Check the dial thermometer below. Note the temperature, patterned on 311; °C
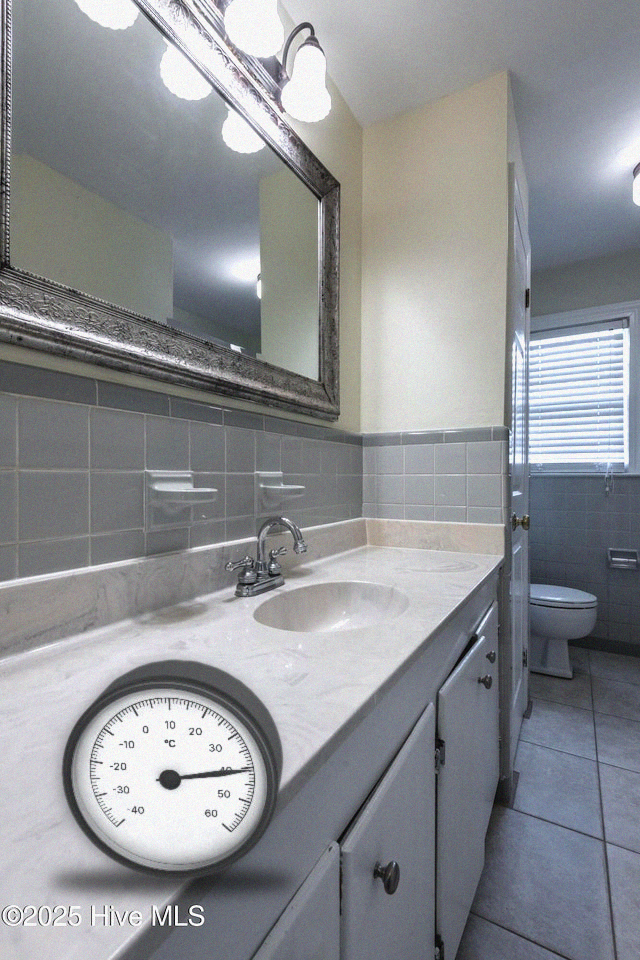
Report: 40; °C
